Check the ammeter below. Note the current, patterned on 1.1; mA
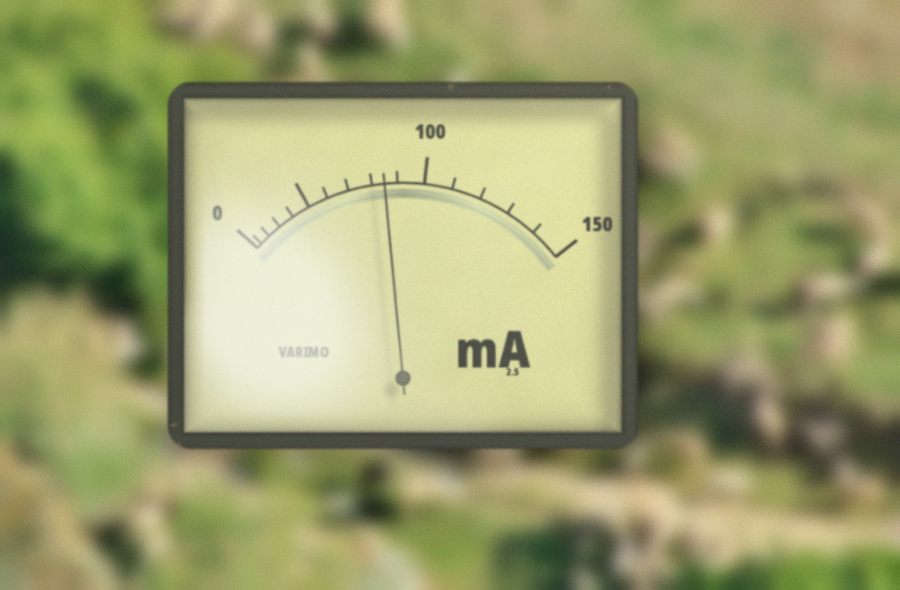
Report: 85; mA
